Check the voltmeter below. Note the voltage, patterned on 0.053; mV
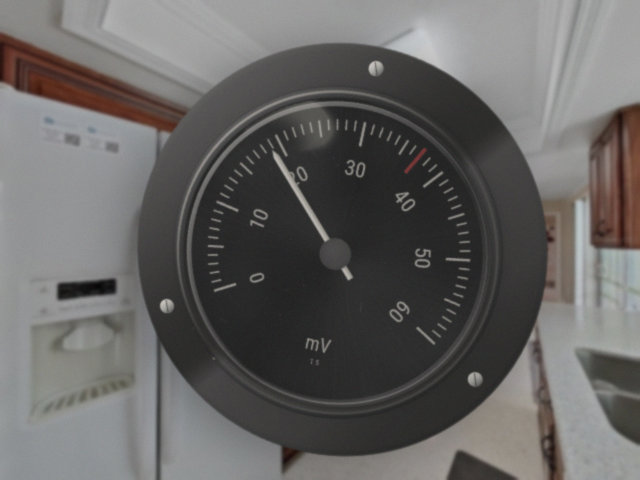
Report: 19; mV
